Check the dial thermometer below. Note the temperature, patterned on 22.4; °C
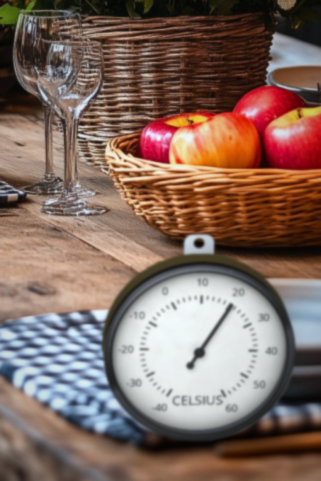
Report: 20; °C
